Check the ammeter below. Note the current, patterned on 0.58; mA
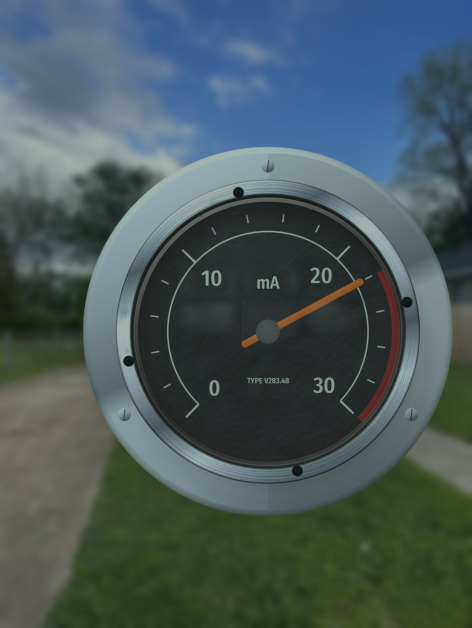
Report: 22; mA
